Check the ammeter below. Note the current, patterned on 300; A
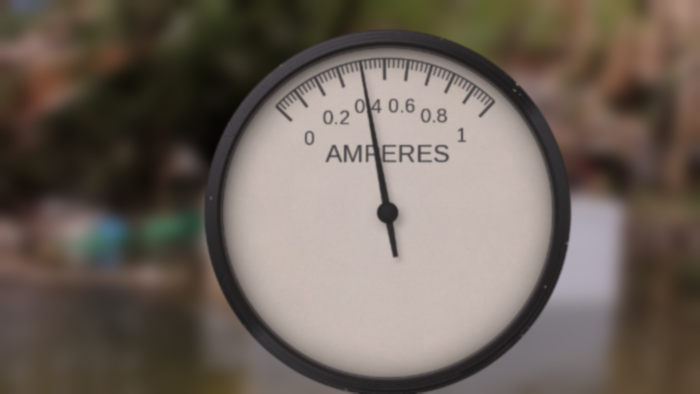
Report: 0.4; A
